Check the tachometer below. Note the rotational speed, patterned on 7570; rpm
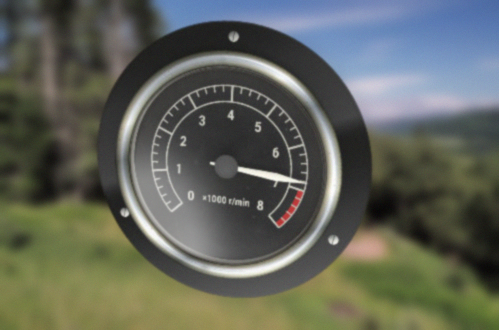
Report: 6800; rpm
